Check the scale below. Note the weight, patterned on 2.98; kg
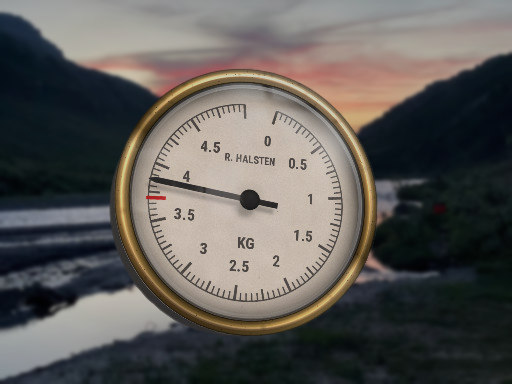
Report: 3.85; kg
